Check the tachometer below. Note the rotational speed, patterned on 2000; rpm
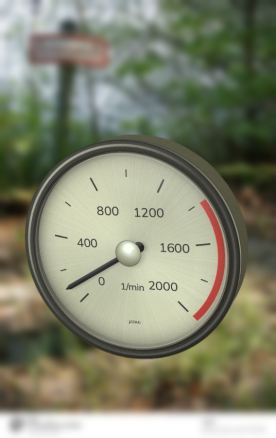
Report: 100; rpm
